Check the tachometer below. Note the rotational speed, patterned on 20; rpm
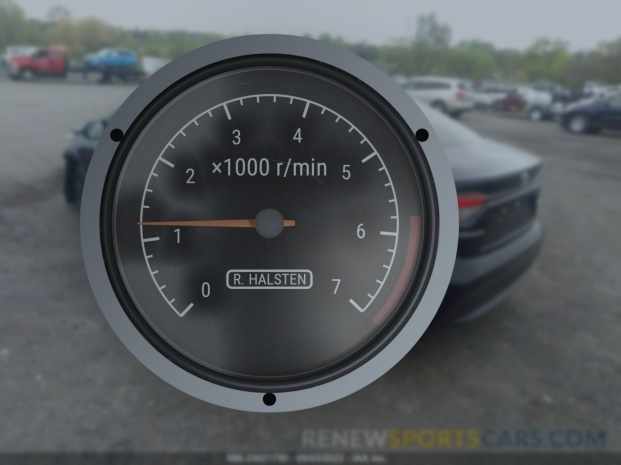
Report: 1200; rpm
